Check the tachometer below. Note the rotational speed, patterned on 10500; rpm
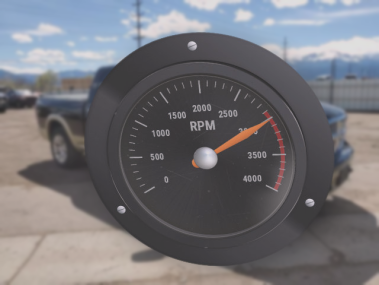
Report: 3000; rpm
